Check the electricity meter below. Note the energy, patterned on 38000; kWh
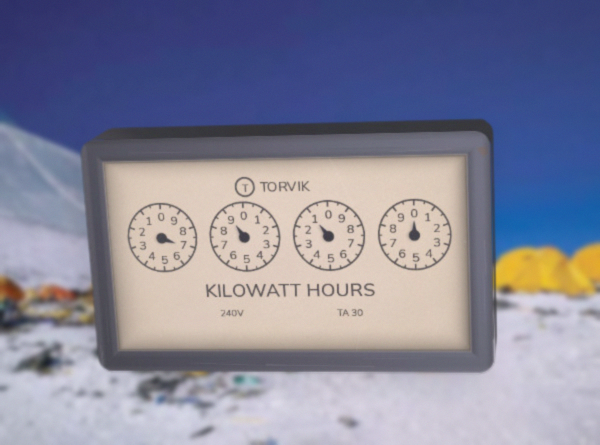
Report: 6910; kWh
